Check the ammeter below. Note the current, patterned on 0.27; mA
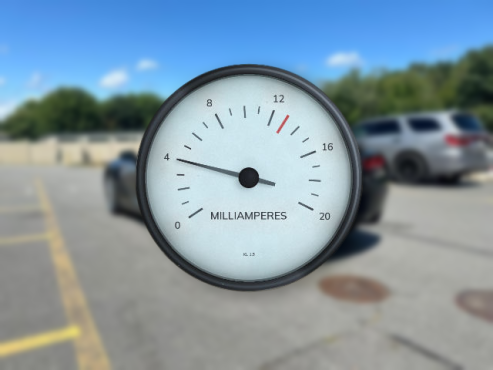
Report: 4; mA
